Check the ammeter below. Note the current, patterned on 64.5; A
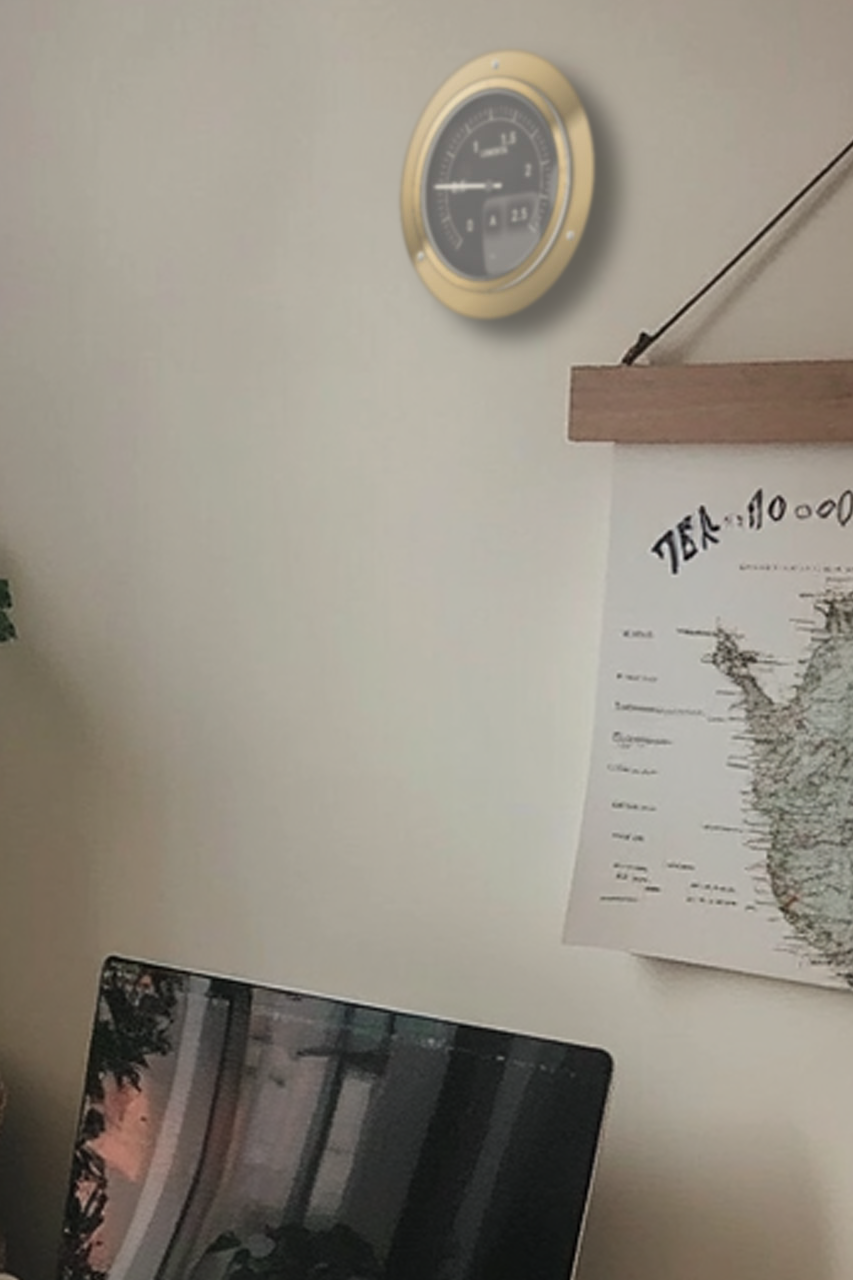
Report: 0.5; A
